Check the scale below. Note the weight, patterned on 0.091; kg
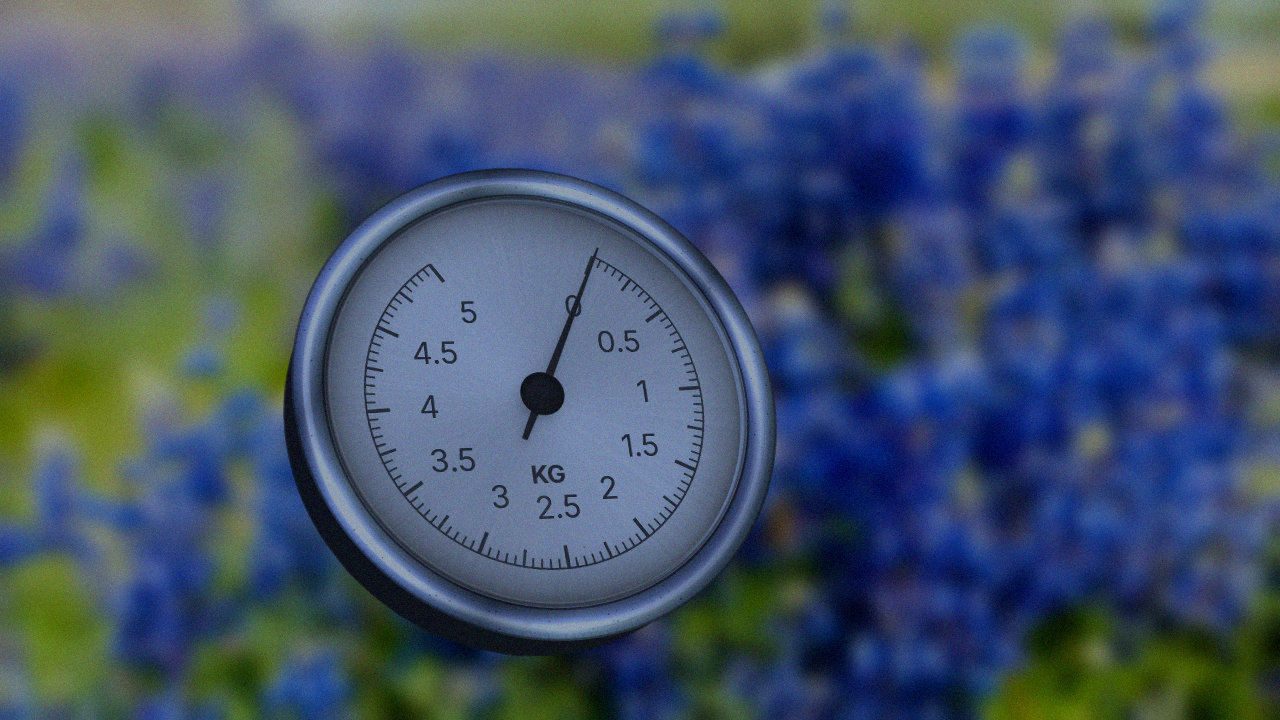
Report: 0; kg
